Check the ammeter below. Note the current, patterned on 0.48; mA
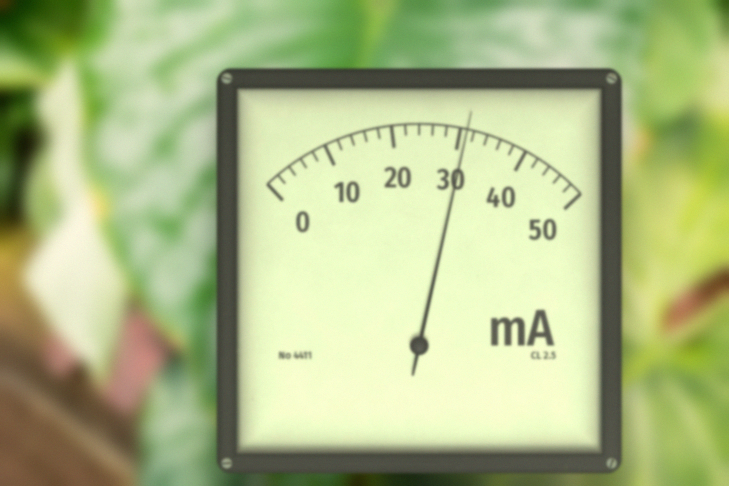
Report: 31; mA
